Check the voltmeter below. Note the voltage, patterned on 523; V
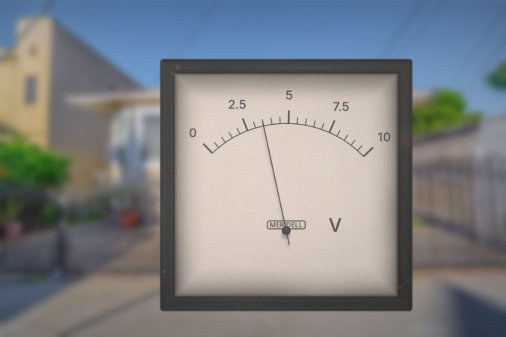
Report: 3.5; V
